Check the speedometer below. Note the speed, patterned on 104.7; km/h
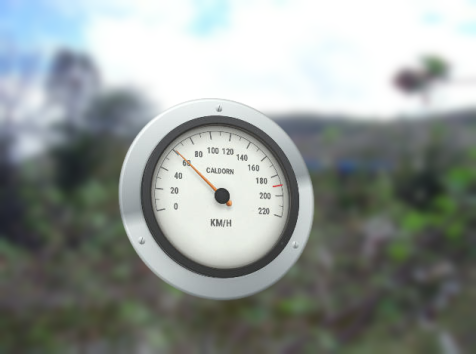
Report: 60; km/h
